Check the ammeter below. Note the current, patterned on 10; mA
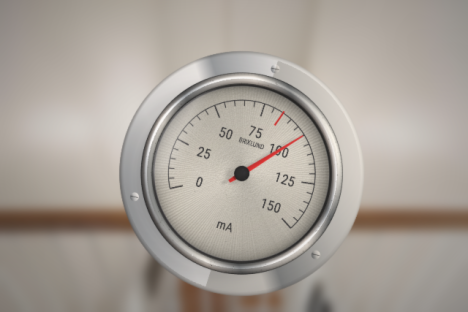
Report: 100; mA
